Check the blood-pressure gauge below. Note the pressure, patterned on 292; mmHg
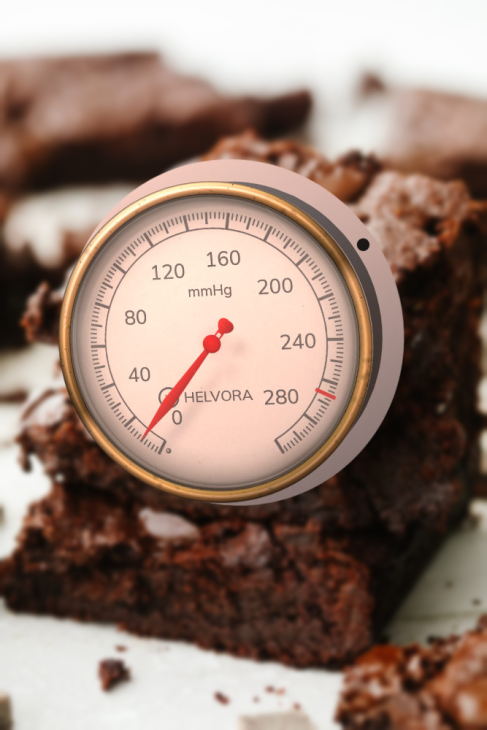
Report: 10; mmHg
